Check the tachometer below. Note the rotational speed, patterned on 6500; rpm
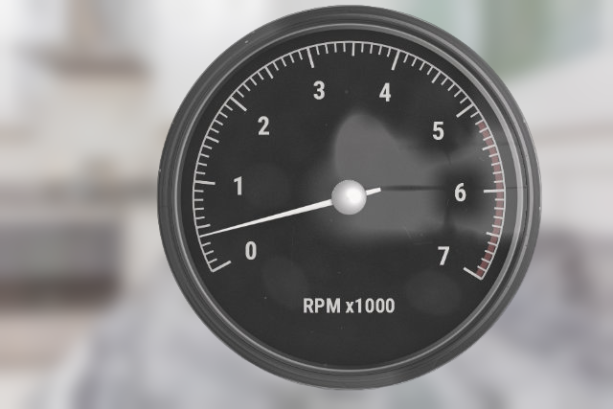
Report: 400; rpm
